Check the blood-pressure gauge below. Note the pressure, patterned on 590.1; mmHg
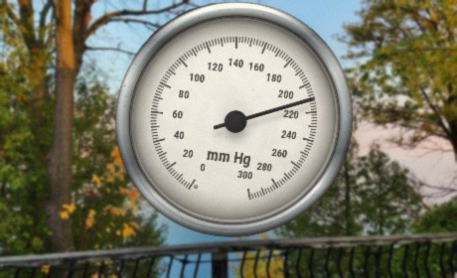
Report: 210; mmHg
